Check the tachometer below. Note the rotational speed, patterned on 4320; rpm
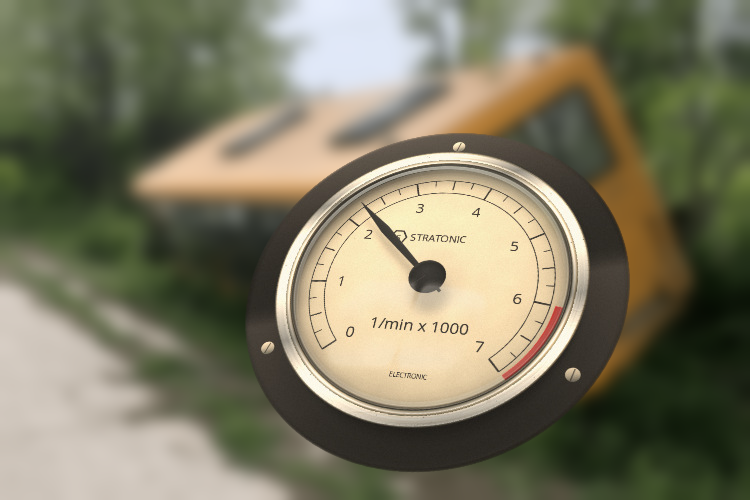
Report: 2250; rpm
